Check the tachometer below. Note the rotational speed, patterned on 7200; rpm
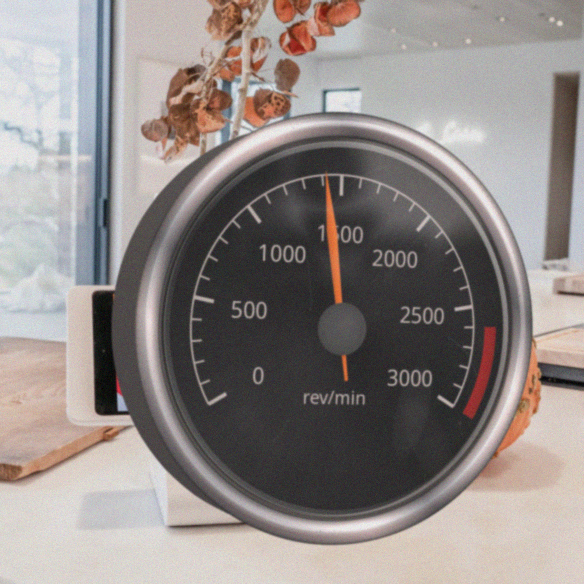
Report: 1400; rpm
